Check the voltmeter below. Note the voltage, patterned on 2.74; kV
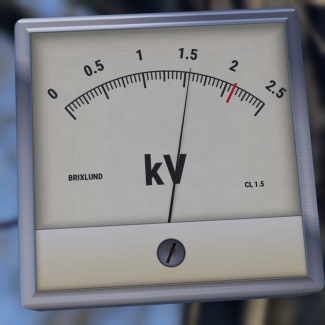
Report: 1.55; kV
